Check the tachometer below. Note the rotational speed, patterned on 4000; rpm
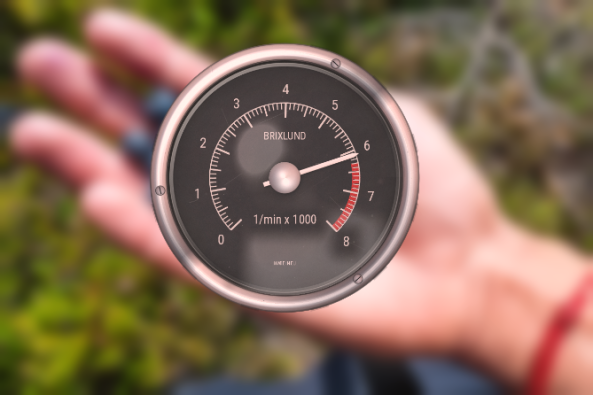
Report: 6100; rpm
